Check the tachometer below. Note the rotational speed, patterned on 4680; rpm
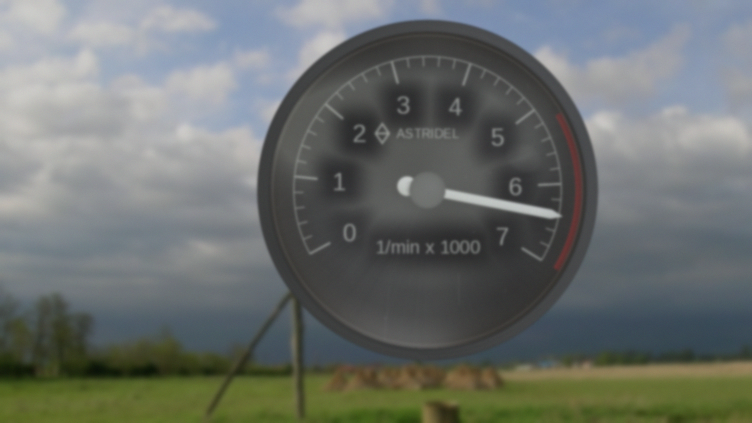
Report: 6400; rpm
